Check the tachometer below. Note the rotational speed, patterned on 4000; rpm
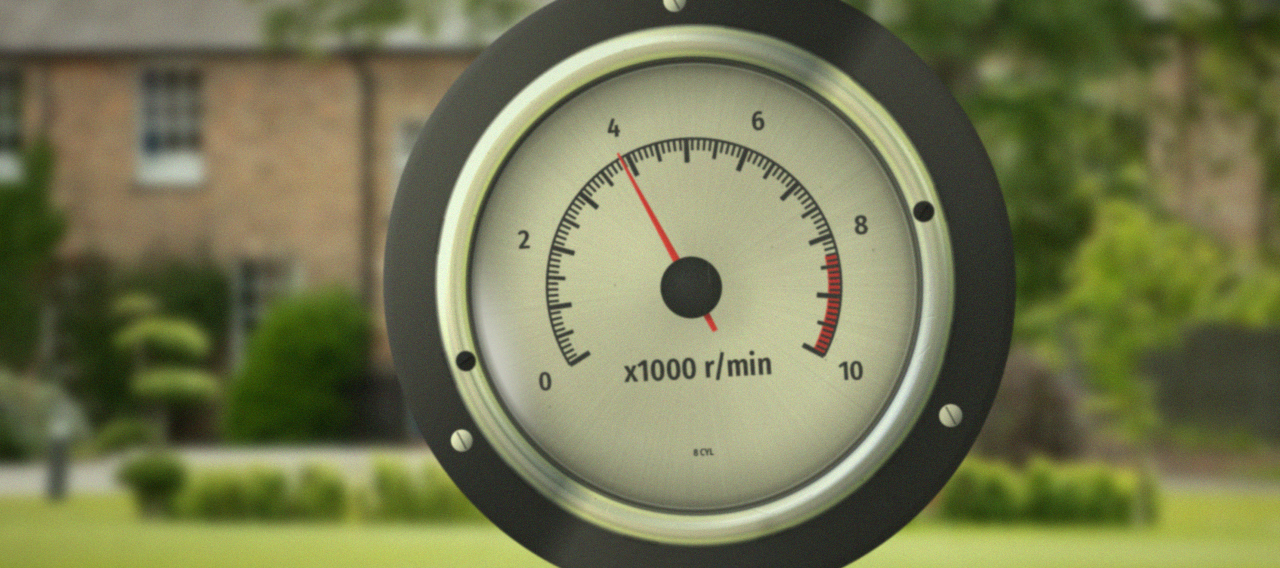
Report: 3900; rpm
